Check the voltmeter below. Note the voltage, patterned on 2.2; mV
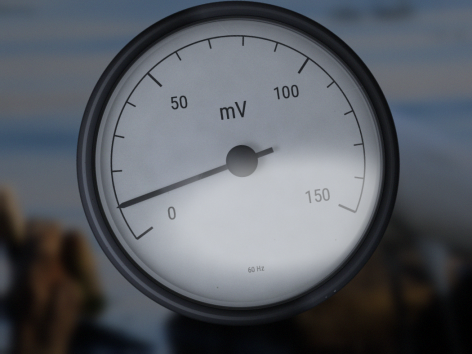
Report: 10; mV
